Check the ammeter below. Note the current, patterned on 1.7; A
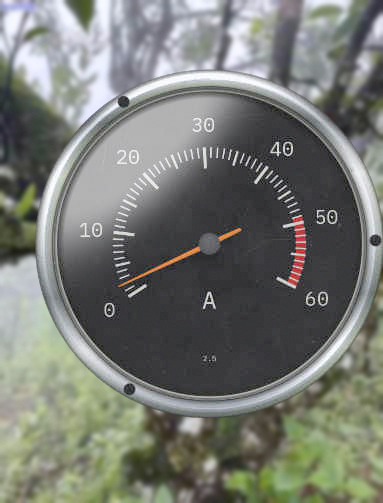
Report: 2; A
